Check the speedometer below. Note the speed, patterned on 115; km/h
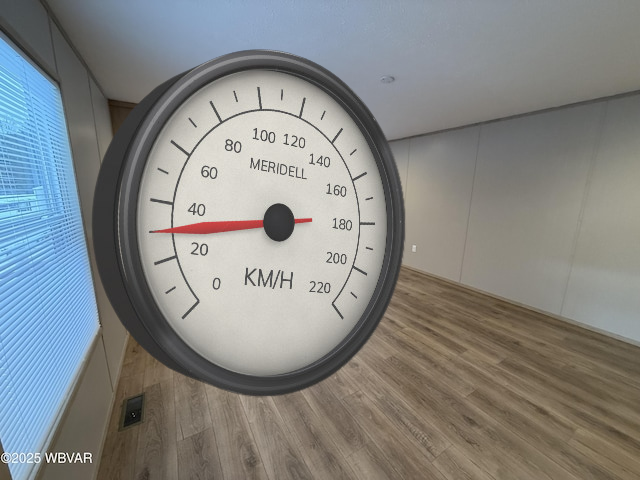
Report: 30; km/h
